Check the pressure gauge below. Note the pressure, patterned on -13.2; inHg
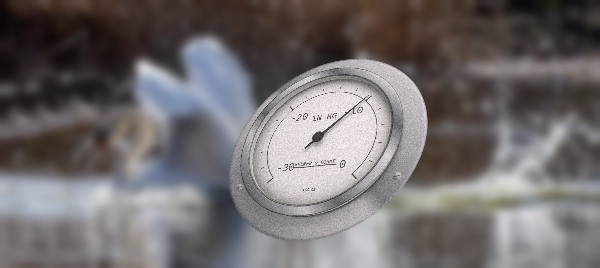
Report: -10; inHg
